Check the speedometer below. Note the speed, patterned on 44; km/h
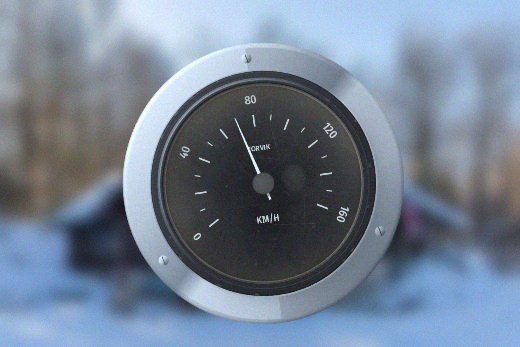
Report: 70; km/h
